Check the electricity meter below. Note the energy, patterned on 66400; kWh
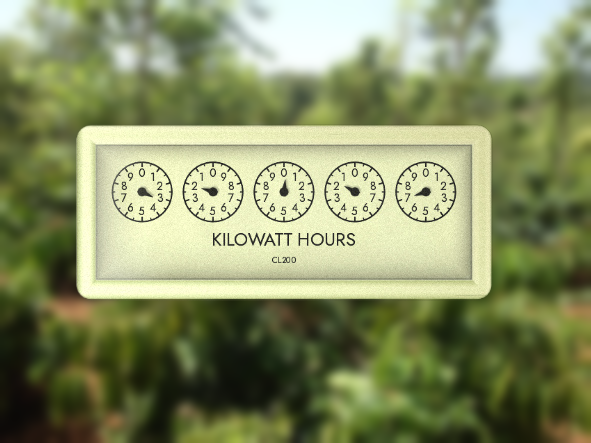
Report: 32017; kWh
